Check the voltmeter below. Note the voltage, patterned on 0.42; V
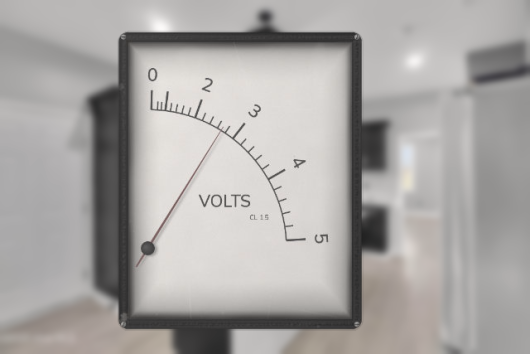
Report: 2.7; V
